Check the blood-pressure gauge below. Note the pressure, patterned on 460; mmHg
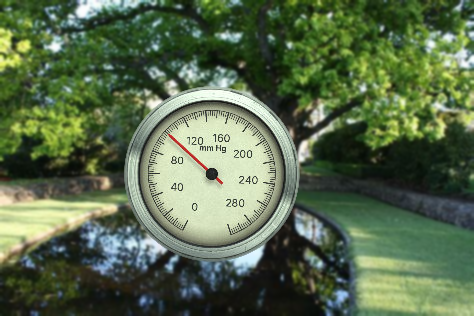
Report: 100; mmHg
